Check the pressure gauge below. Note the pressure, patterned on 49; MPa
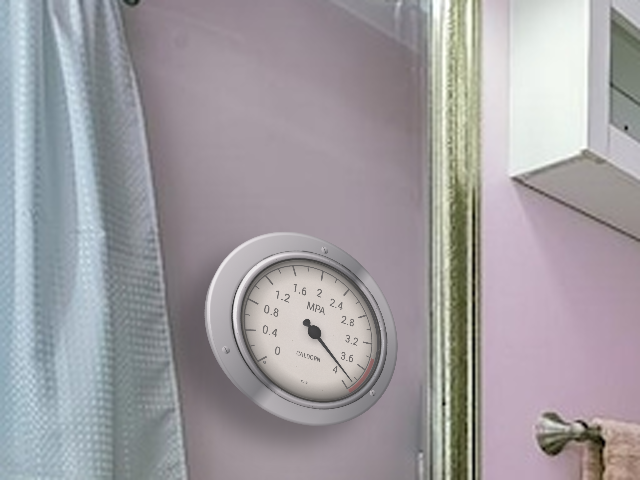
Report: 3.9; MPa
